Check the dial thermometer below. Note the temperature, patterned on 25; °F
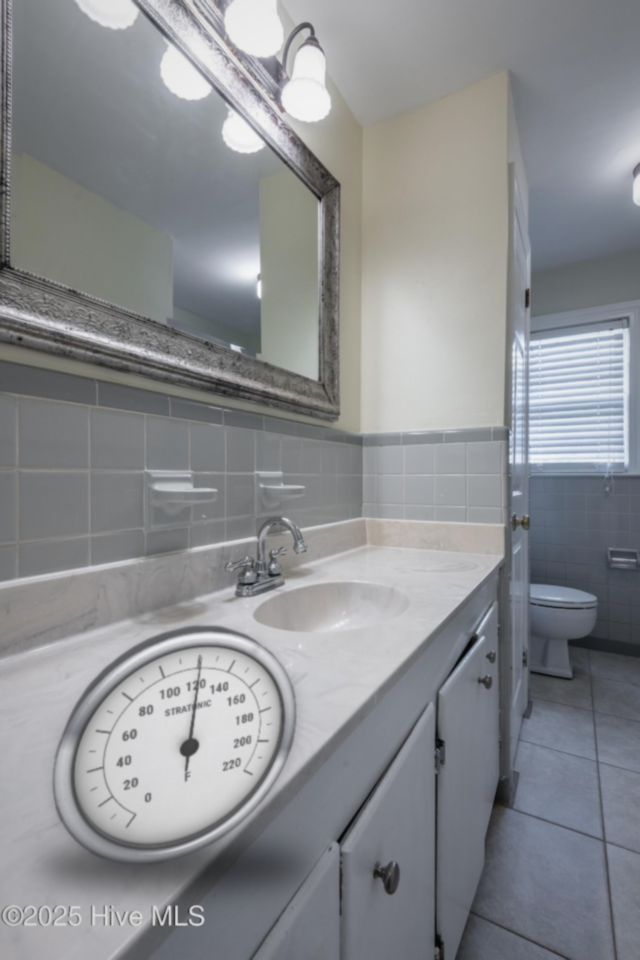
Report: 120; °F
